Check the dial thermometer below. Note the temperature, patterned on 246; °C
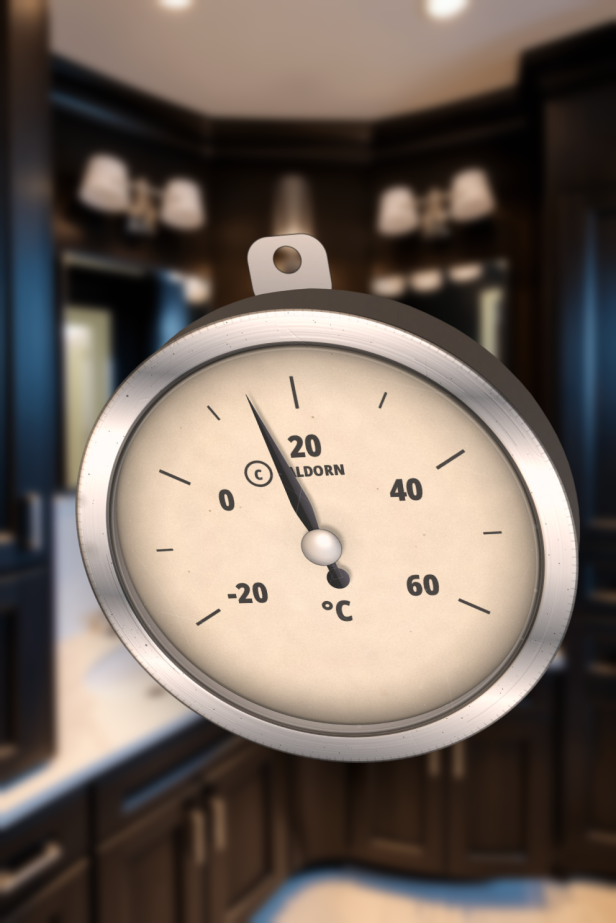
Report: 15; °C
